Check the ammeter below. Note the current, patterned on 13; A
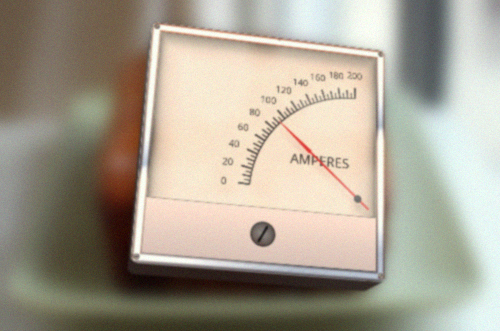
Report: 90; A
